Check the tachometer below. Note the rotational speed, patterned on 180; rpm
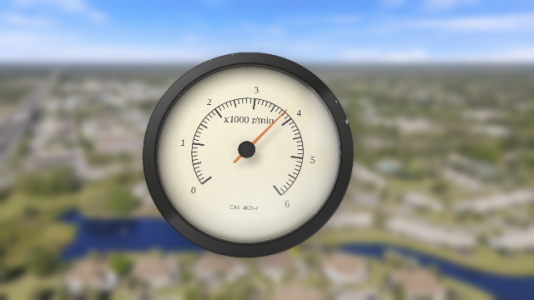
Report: 3800; rpm
